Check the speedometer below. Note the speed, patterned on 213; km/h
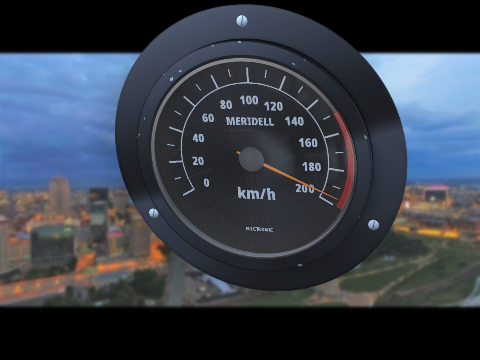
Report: 195; km/h
